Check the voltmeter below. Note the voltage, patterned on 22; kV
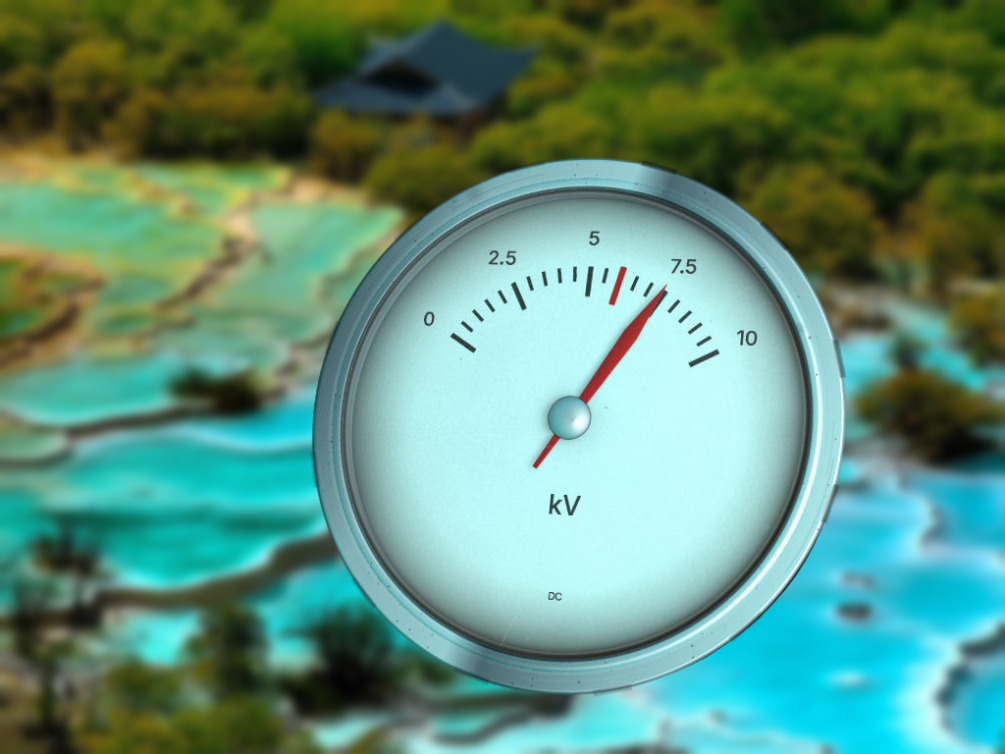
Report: 7.5; kV
